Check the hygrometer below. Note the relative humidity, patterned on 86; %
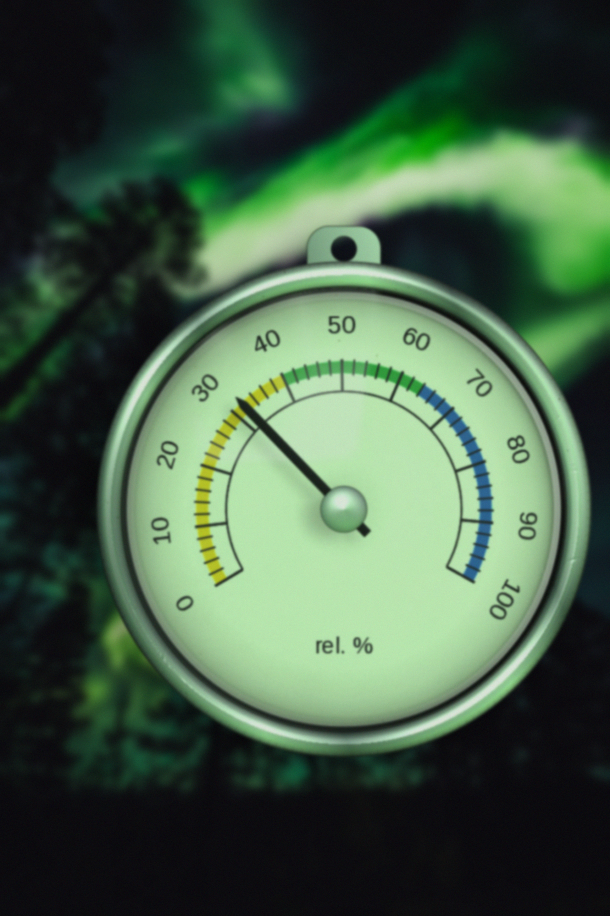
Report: 32; %
